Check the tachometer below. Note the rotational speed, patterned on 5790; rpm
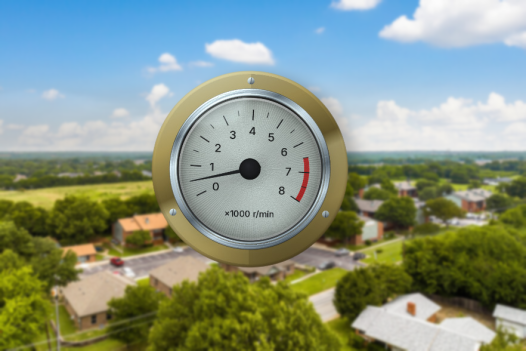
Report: 500; rpm
